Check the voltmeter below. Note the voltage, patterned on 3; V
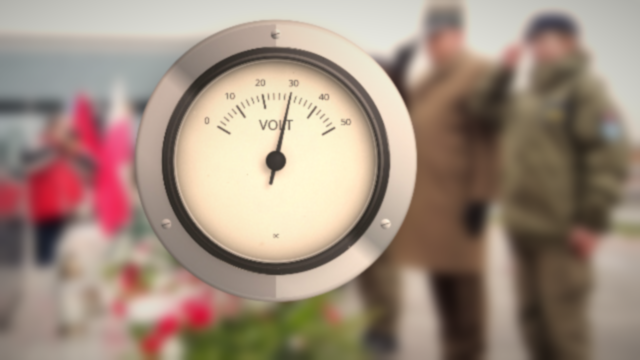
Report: 30; V
